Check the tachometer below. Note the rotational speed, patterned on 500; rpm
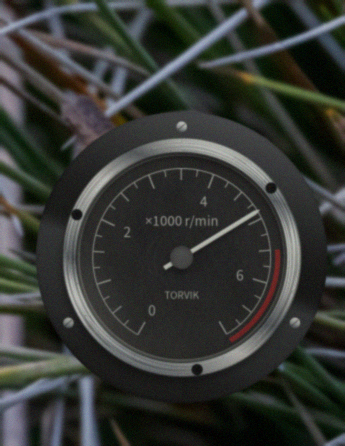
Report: 4875; rpm
